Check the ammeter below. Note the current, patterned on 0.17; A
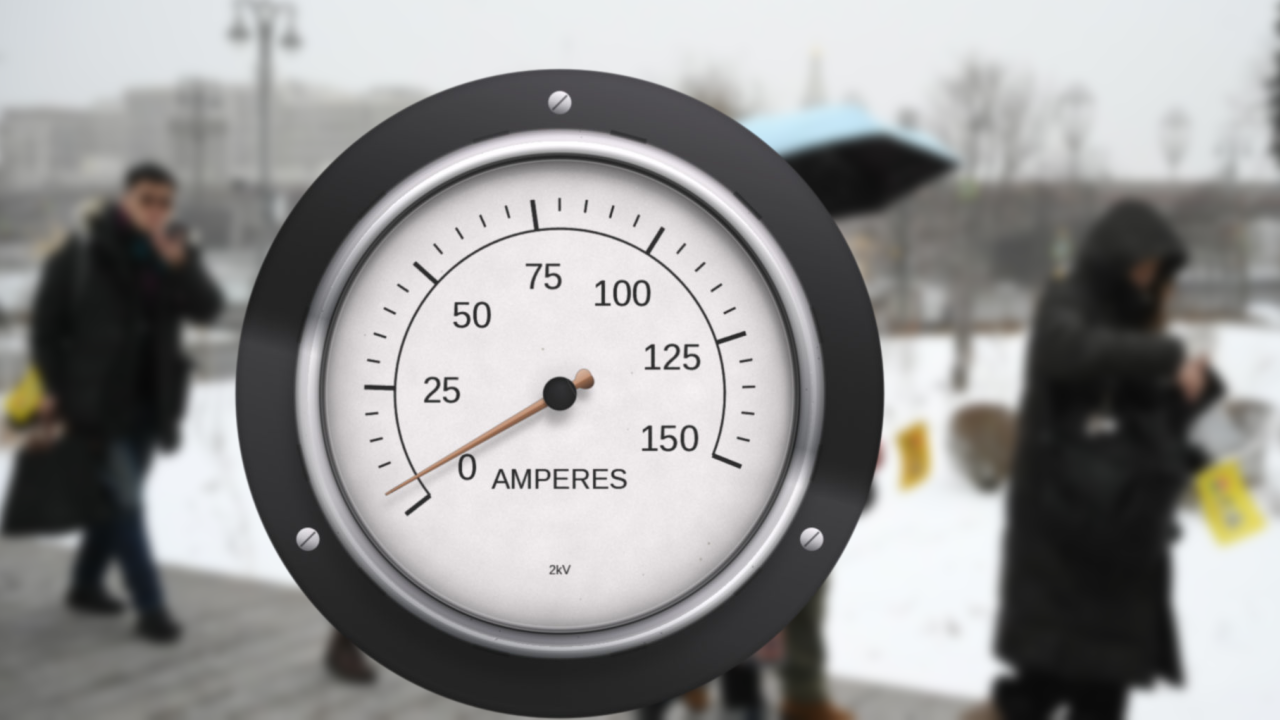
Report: 5; A
